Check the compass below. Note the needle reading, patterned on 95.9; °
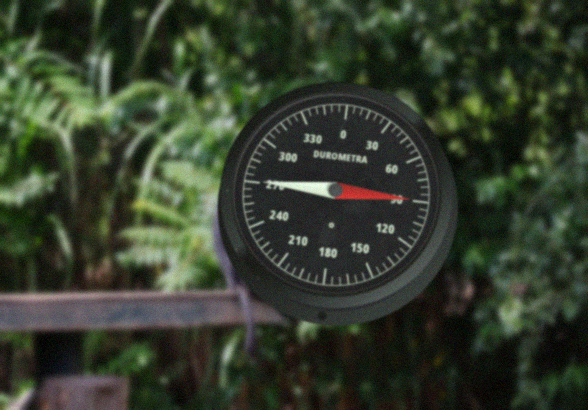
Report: 90; °
